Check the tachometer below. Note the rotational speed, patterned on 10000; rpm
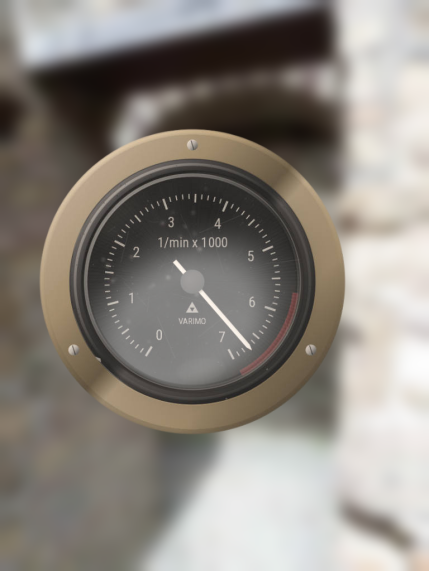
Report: 6700; rpm
